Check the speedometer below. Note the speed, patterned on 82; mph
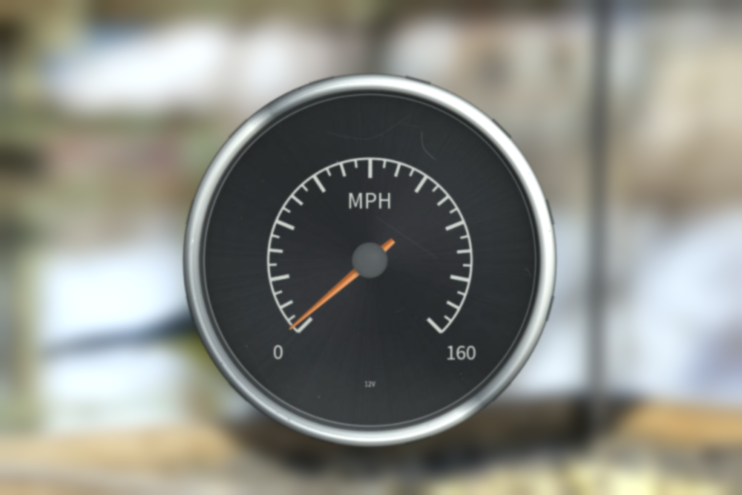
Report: 2.5; mph
